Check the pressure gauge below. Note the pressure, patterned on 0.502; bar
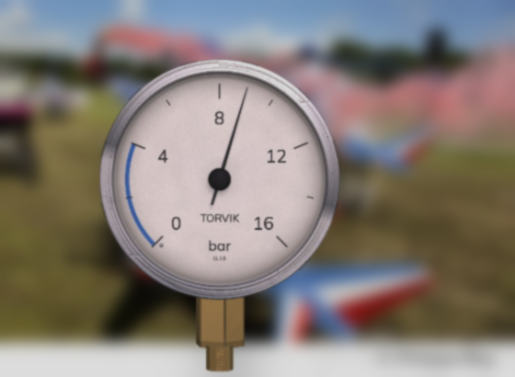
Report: 9; bar
